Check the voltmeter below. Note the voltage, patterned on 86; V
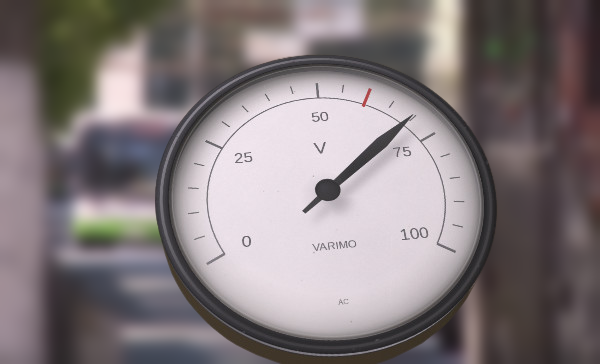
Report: 70; V
